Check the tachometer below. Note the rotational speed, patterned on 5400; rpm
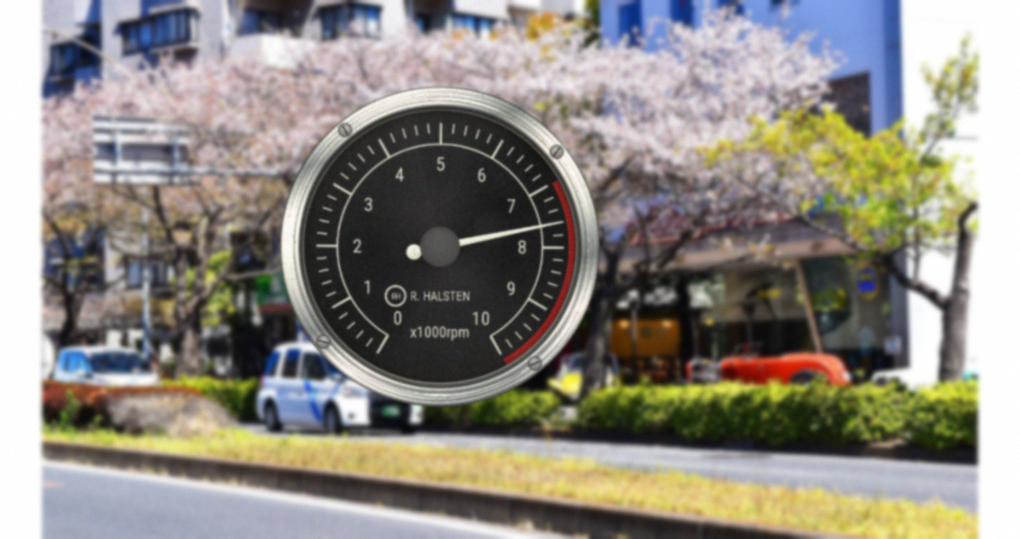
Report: 7600; rpm
